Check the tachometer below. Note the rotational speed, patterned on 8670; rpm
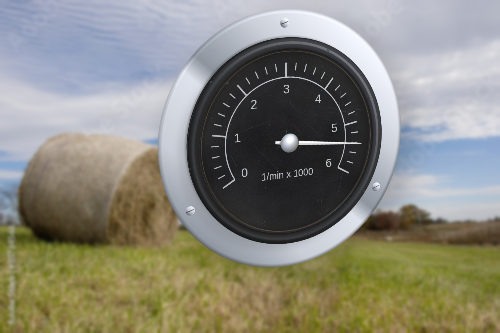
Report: 5400; rpm
